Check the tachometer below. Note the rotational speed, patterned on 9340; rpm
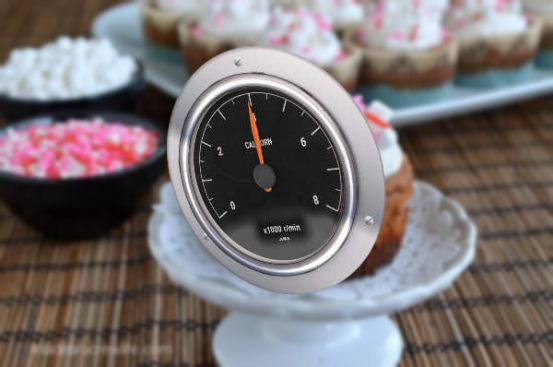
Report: 4000; rpm
